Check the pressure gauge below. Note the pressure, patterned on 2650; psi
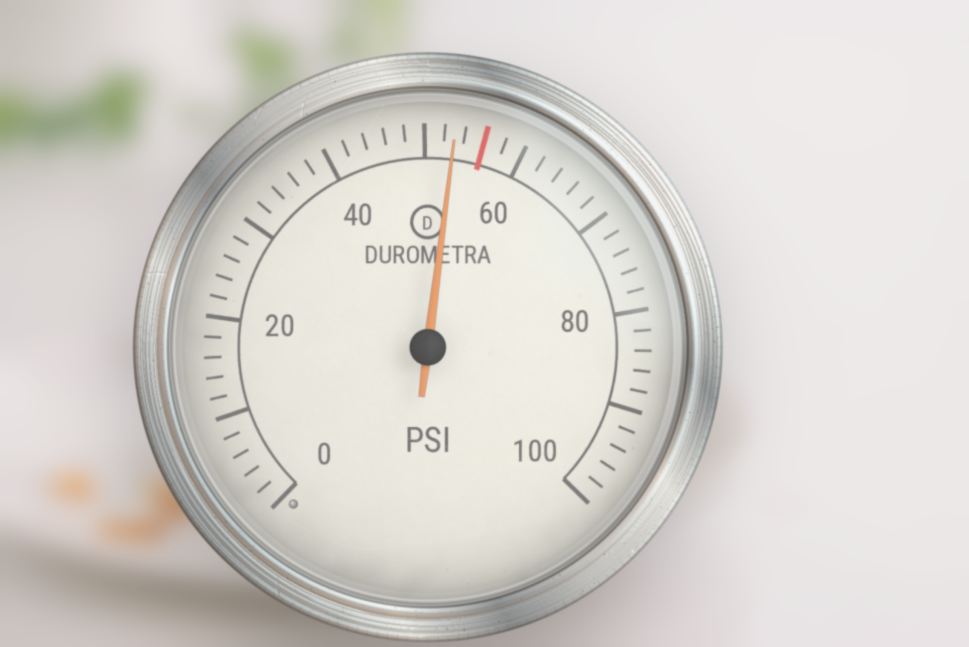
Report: 53; psi
